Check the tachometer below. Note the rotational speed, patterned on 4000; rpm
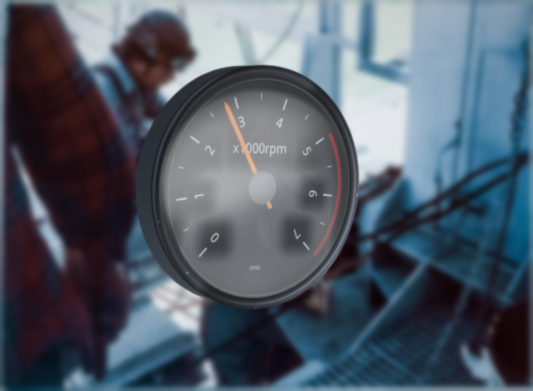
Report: 2750; rpm
